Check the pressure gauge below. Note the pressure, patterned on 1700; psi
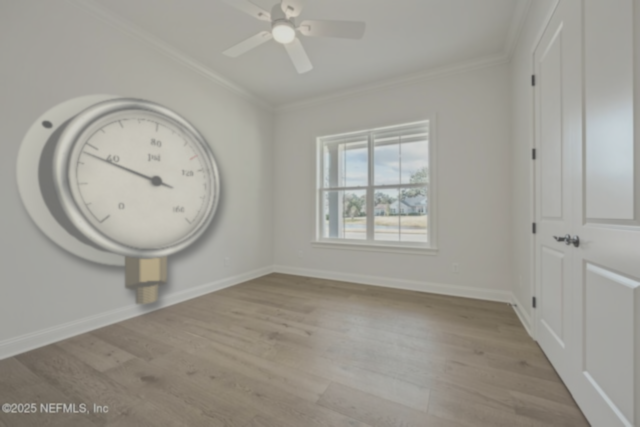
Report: 35; psi
